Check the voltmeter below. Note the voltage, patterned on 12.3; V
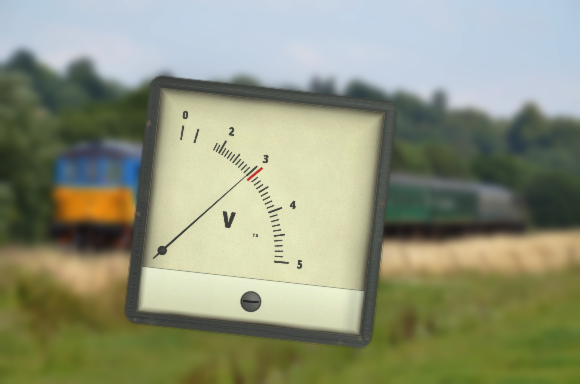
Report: 3; V
